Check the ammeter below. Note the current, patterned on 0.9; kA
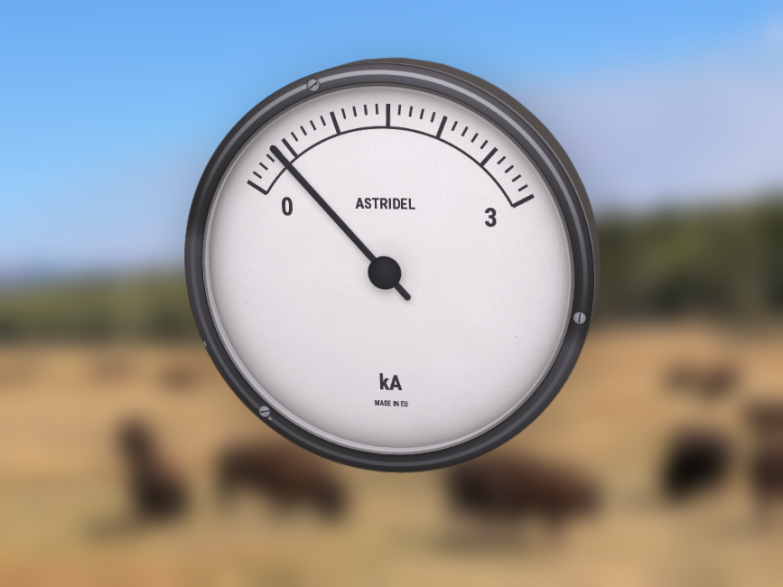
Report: 0.4; kA
